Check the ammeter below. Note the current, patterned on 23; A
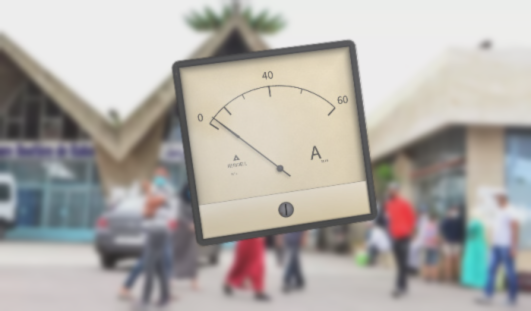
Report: 10; A
